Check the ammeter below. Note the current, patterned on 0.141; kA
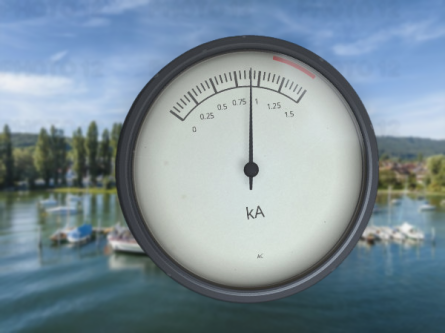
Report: 0.9; kA
